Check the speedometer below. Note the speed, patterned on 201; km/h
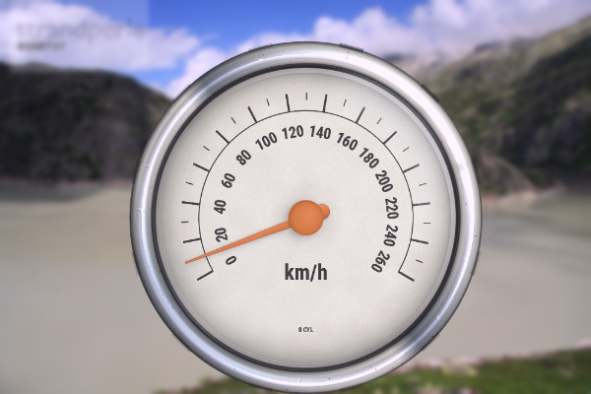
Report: 10; km/h
